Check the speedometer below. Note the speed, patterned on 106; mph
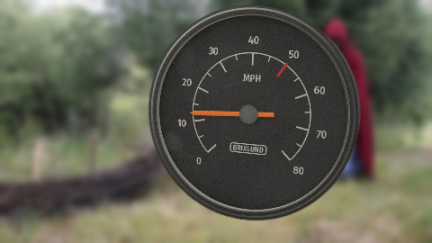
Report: 12.5; mph
